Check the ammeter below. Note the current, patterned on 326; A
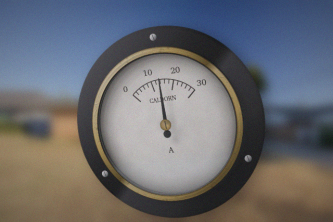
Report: 14; A
